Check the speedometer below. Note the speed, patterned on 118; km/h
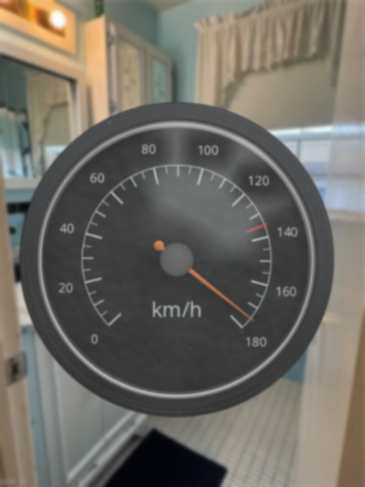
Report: 175; km/h
